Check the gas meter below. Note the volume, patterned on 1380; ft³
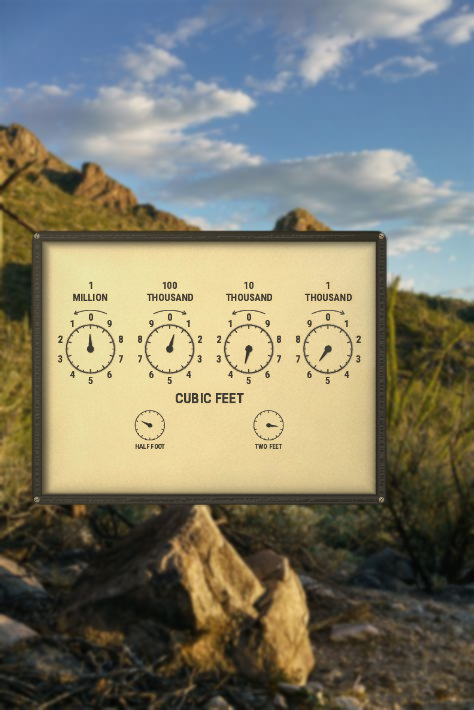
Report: 4600; ft³
